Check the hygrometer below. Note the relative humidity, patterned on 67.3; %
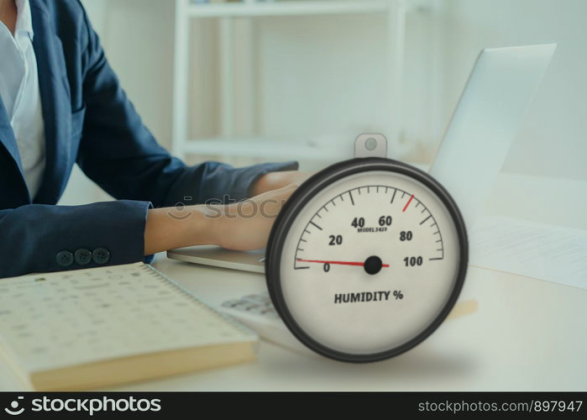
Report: 4; %
